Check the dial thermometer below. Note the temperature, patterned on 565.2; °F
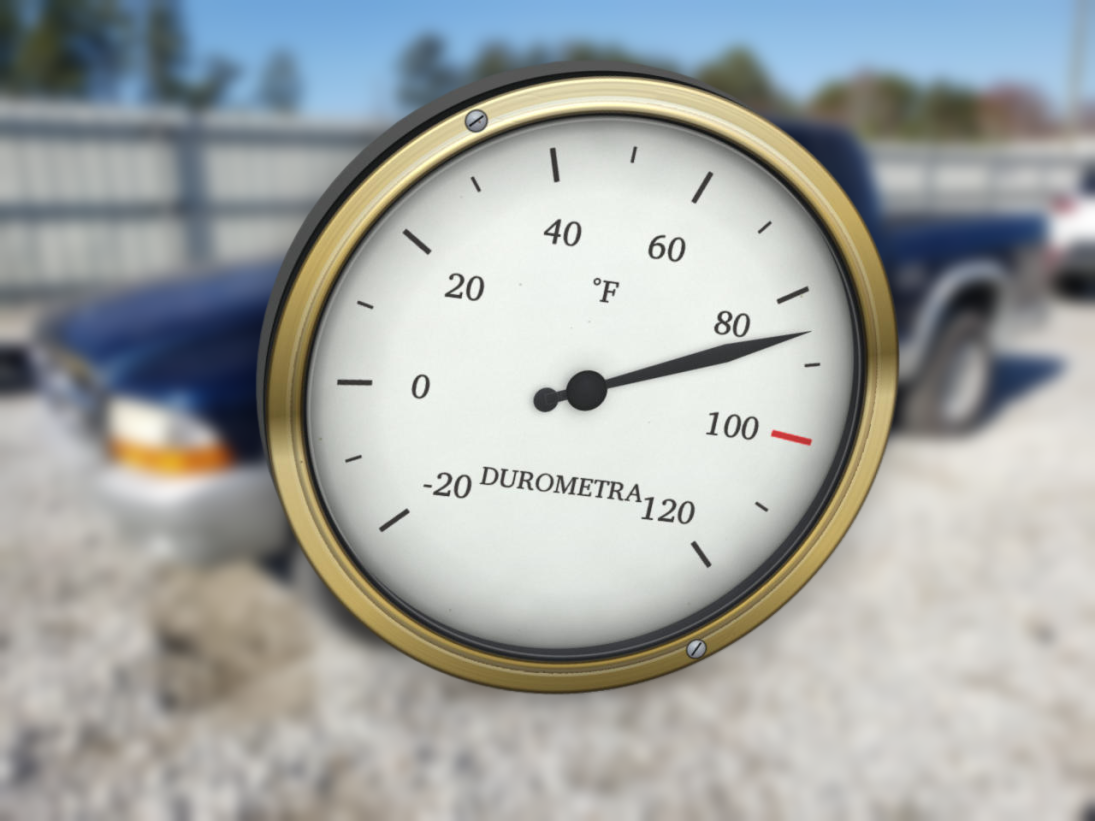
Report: 85; °F
